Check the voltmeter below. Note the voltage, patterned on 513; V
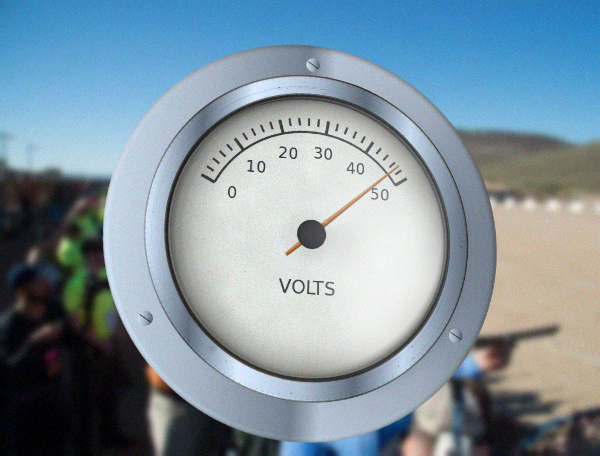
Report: 47; V
